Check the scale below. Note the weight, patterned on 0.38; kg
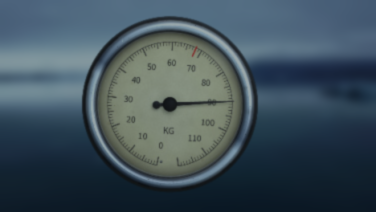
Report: 90; kg
